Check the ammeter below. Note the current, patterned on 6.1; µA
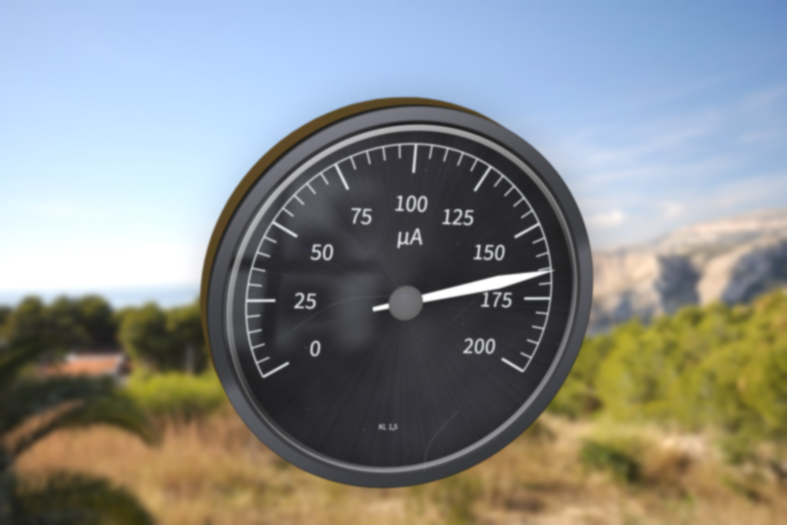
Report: 165; µA
